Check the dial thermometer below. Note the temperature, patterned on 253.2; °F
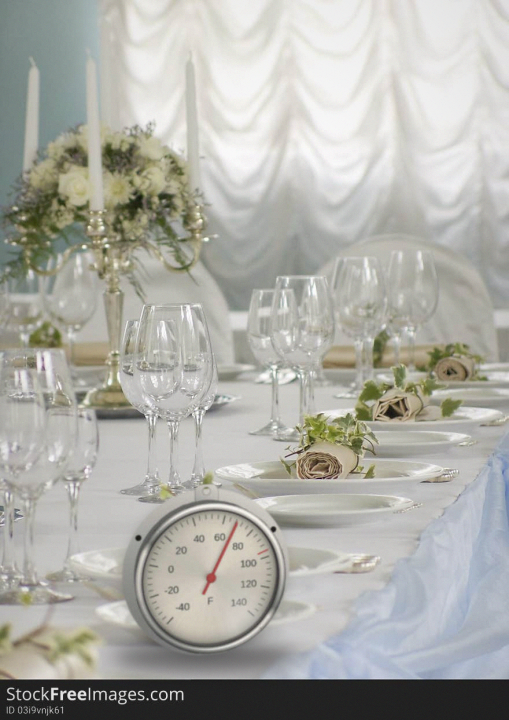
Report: 68; °F
